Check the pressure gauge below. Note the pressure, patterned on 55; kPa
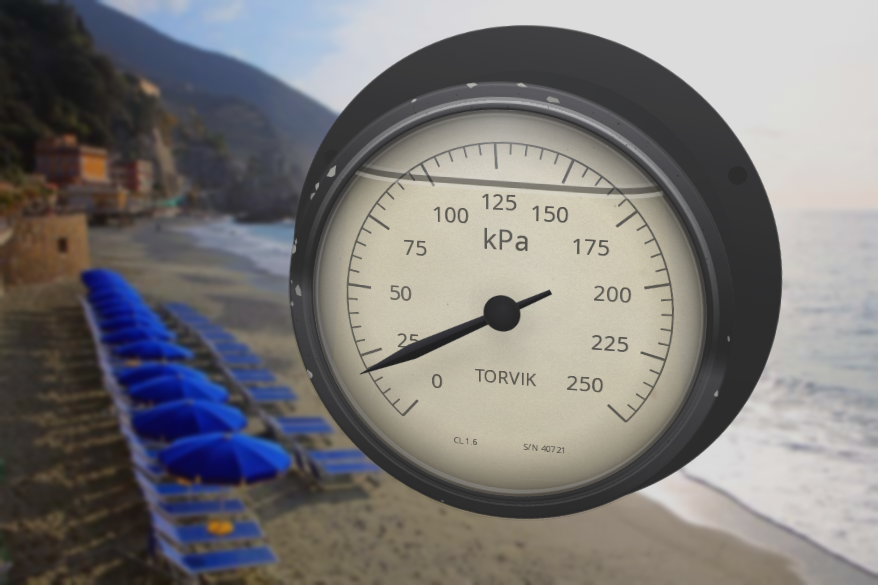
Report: 20; kPa
